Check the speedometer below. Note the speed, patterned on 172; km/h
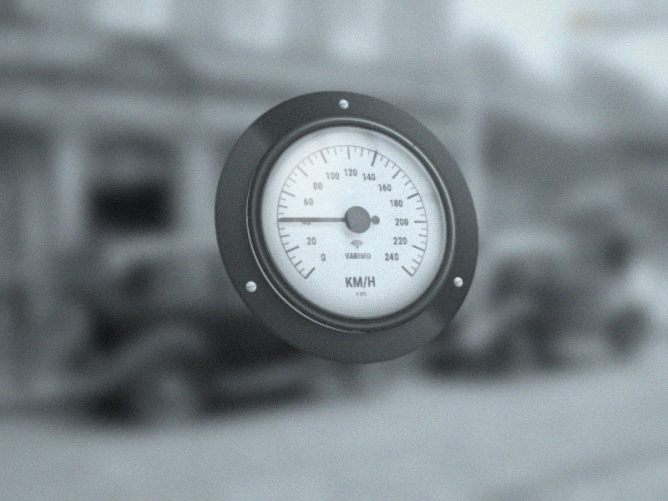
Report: 40; km/h
